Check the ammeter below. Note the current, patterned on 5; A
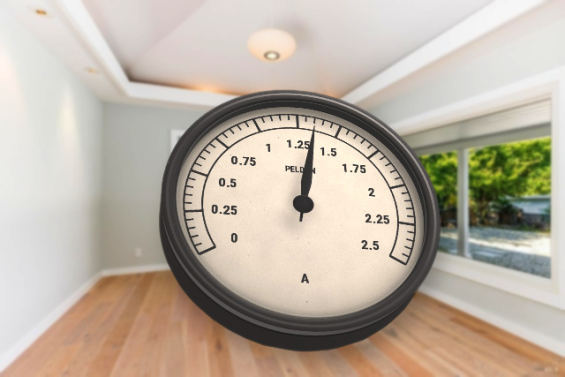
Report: 1.35; A
